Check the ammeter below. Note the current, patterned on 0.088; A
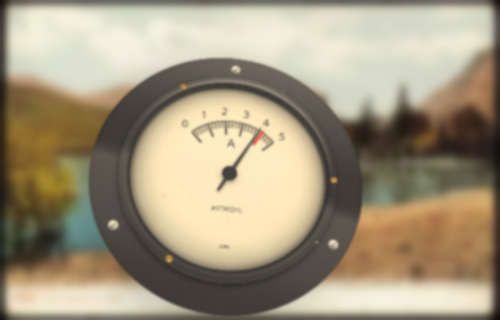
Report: 4; A
